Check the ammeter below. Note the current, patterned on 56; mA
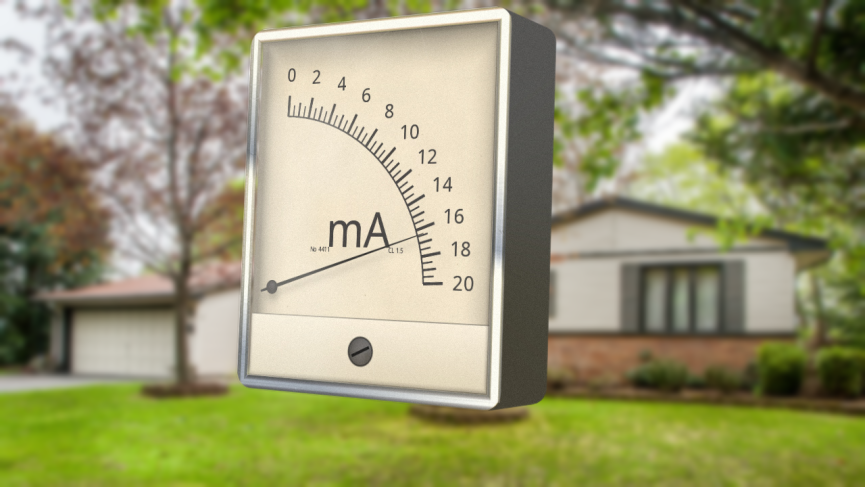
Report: 16.5; mA
